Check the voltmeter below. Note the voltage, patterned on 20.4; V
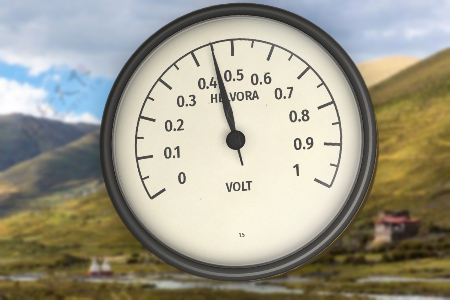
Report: 0.45; V
